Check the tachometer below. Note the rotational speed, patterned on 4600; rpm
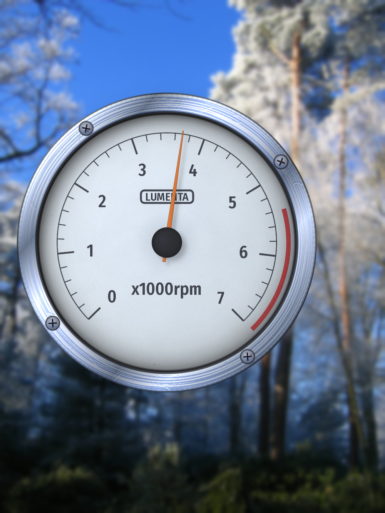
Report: 3700; rpm
